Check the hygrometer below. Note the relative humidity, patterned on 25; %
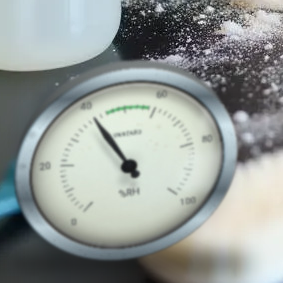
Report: 40; %
